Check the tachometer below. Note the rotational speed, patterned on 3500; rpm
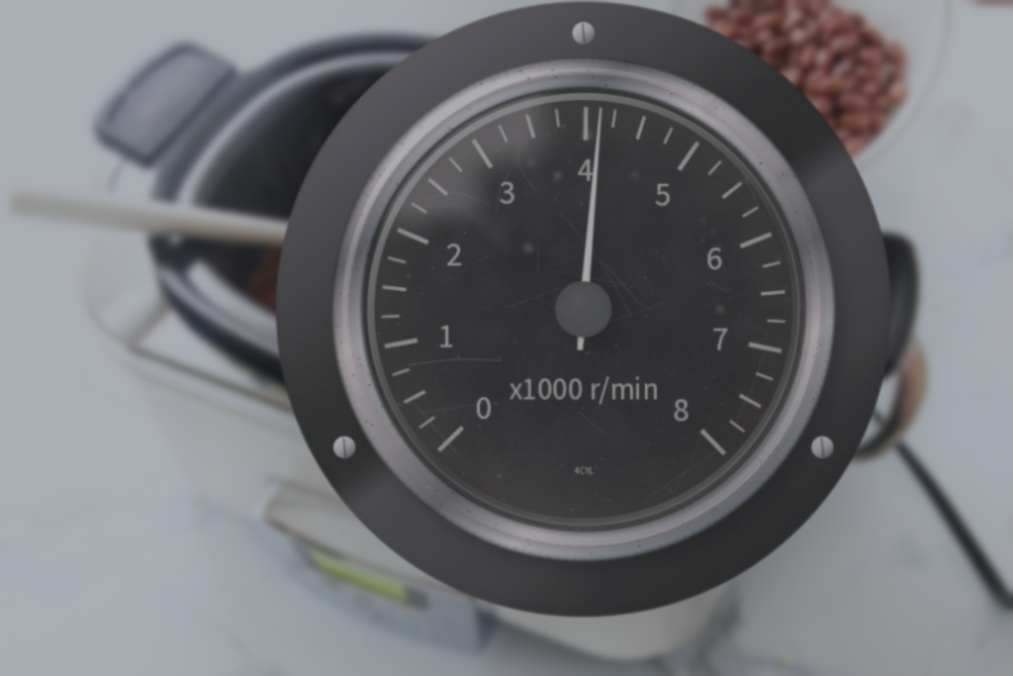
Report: 4125; rpm
